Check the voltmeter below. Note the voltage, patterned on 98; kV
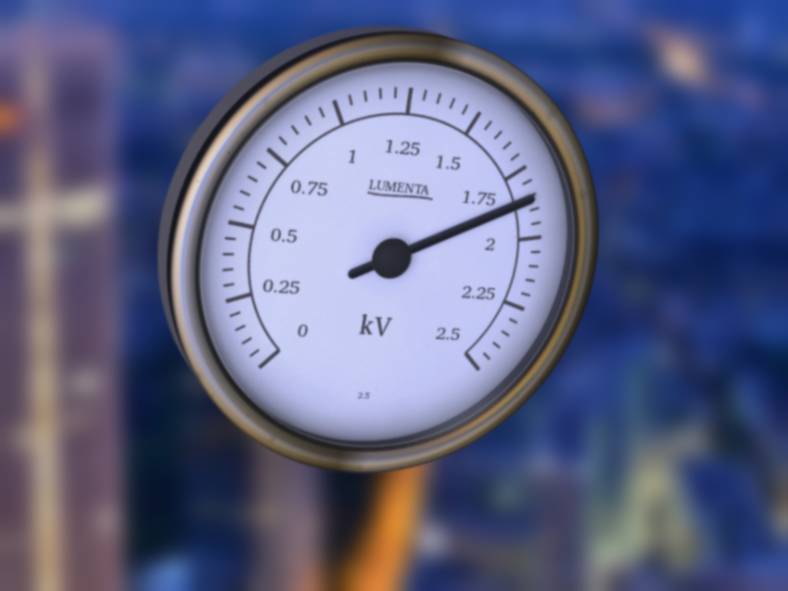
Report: 1.85; kV
